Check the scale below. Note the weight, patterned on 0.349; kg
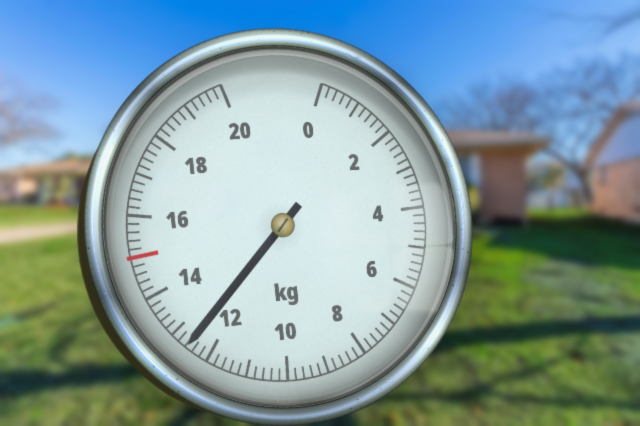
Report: 12.6; kg
